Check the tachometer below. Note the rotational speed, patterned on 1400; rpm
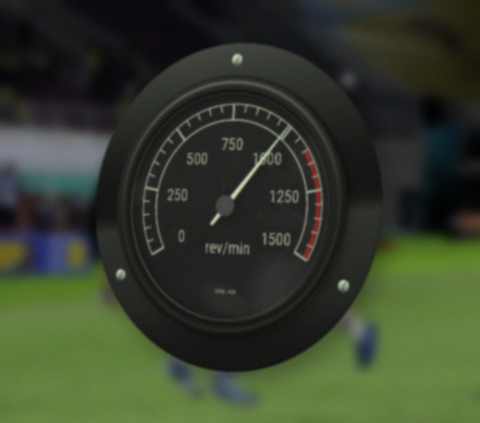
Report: 1000; rpm
